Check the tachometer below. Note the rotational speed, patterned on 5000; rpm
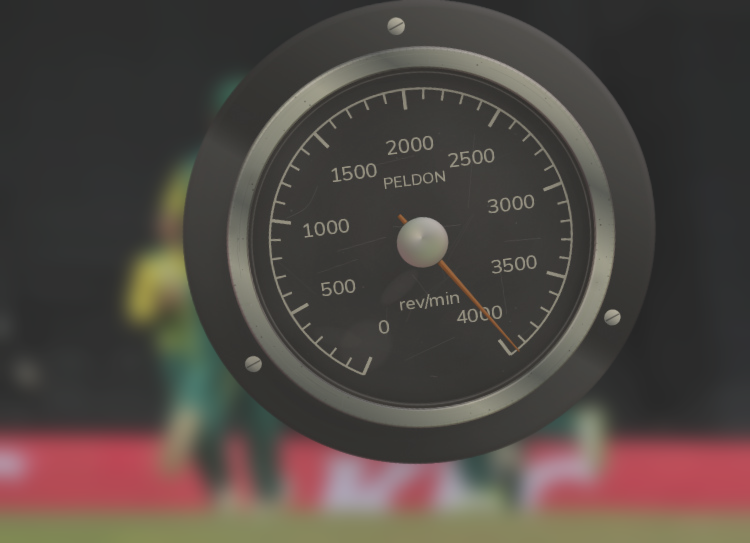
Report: 3950; rpm
